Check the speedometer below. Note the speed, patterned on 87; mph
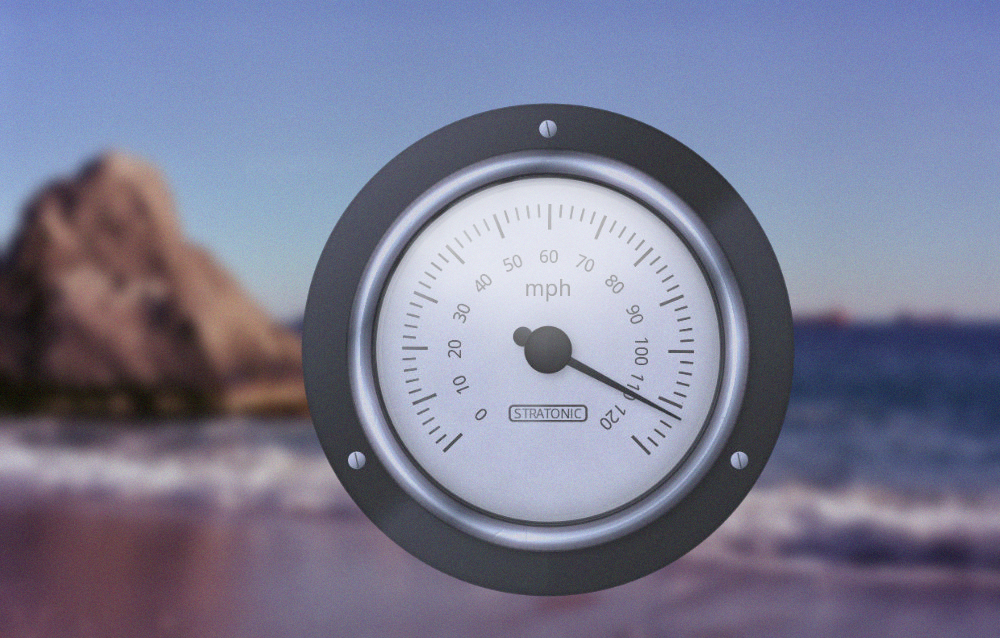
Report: 112; mph
